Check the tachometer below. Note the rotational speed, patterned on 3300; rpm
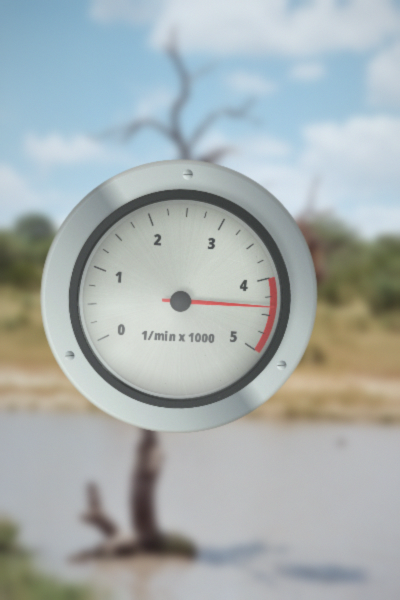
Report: 4375; rpm
